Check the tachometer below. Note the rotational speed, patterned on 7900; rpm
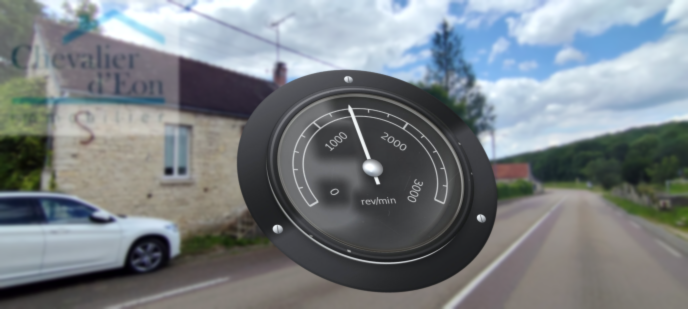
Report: 1400; rpm
